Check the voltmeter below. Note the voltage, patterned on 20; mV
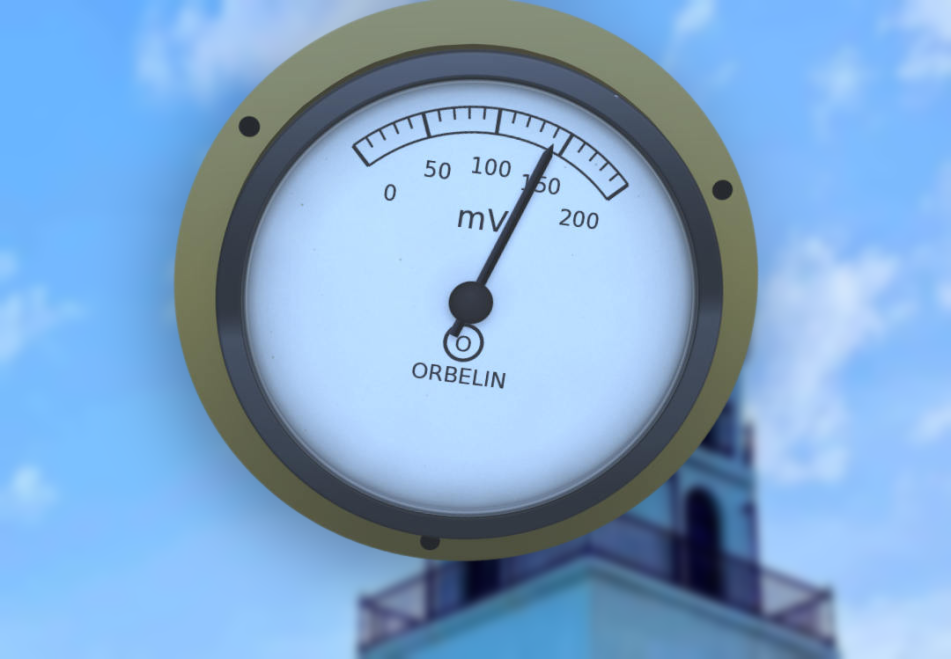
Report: 140; mV
